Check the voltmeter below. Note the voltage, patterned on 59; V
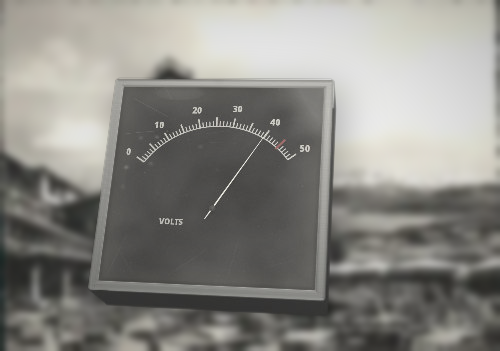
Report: 40; V
